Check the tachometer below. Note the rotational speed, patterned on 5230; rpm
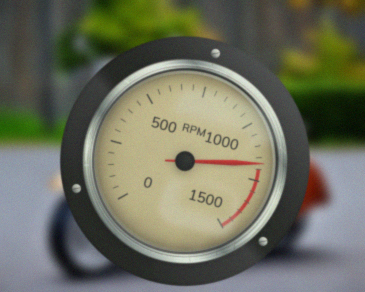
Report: 1175; rpm
